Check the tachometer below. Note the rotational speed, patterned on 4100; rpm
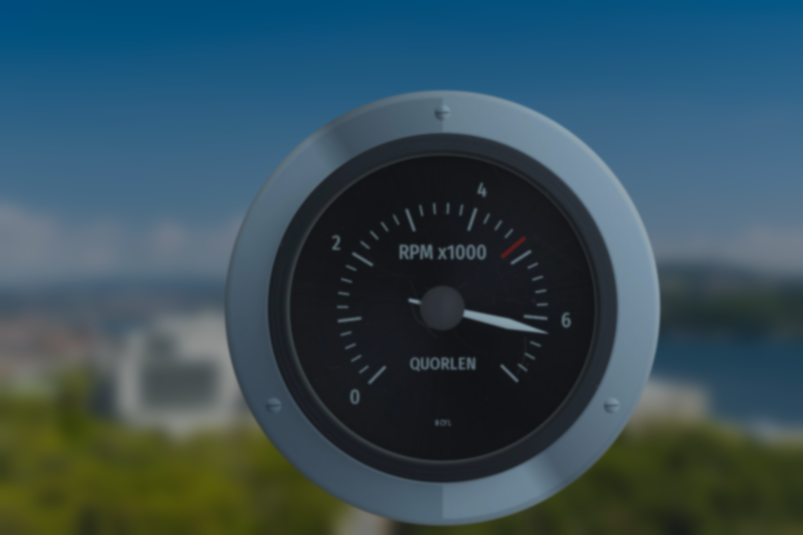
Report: 6200; rpm
